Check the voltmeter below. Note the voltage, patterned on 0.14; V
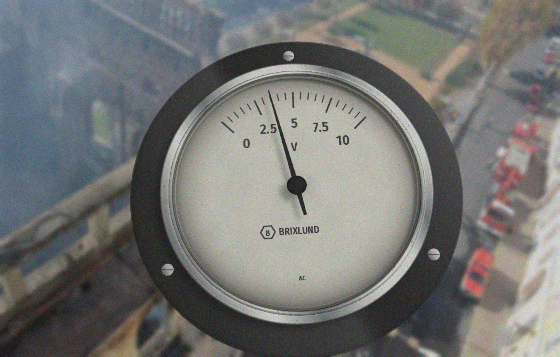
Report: 3.5; V
